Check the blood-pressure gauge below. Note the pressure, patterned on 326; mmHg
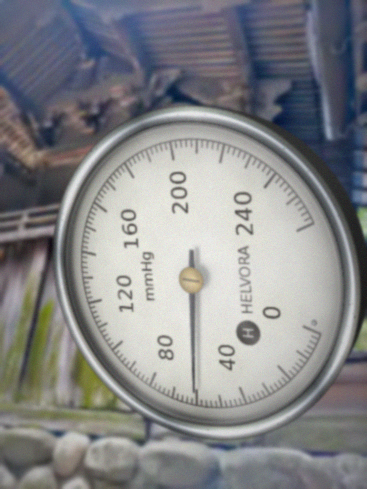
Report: 60; mmHg
